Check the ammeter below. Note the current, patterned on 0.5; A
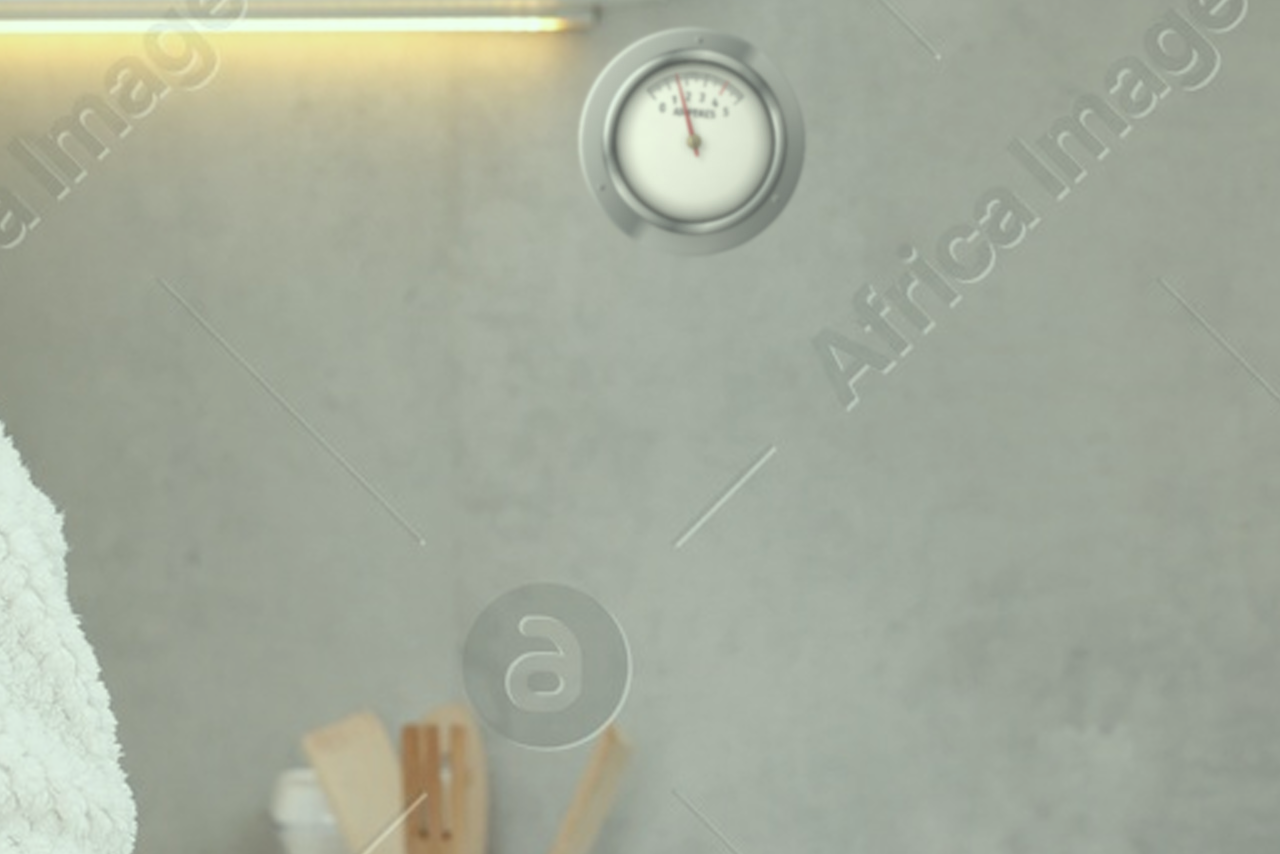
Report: 1.5; A
